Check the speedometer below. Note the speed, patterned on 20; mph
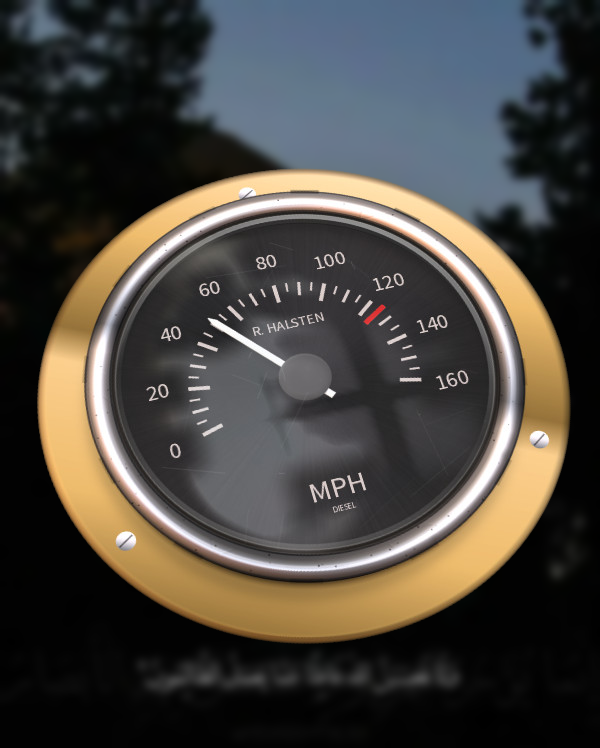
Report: 50; mph
